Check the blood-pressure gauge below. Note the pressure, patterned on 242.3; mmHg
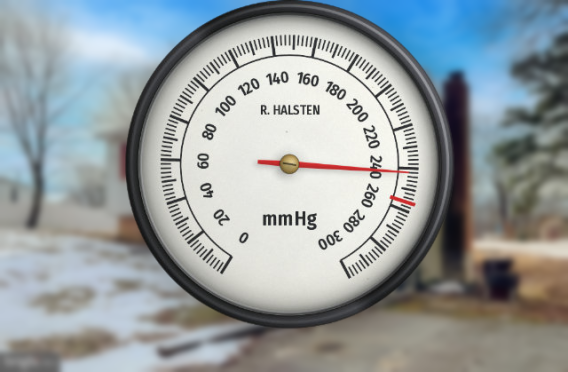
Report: 242; mmHg
